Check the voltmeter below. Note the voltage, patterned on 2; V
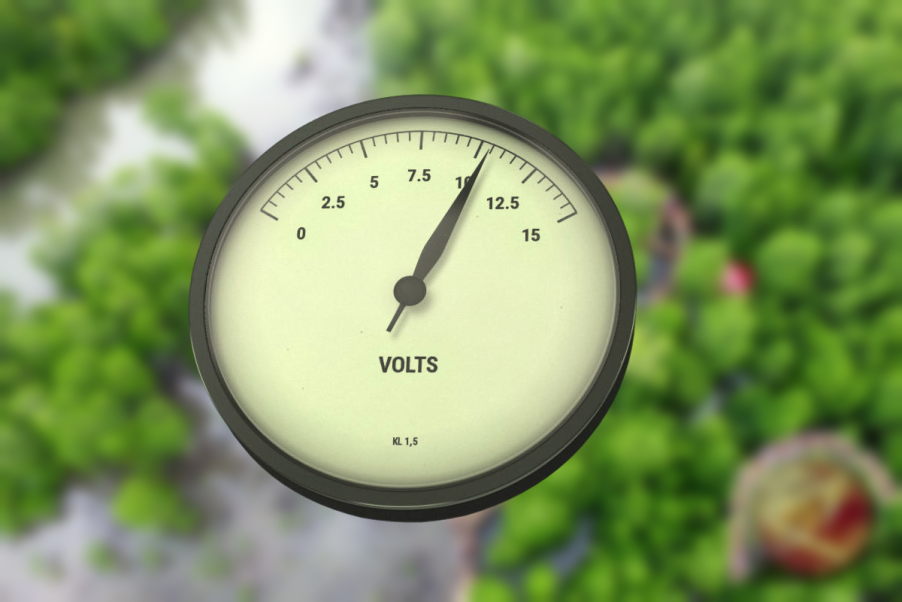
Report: 10.5; V
